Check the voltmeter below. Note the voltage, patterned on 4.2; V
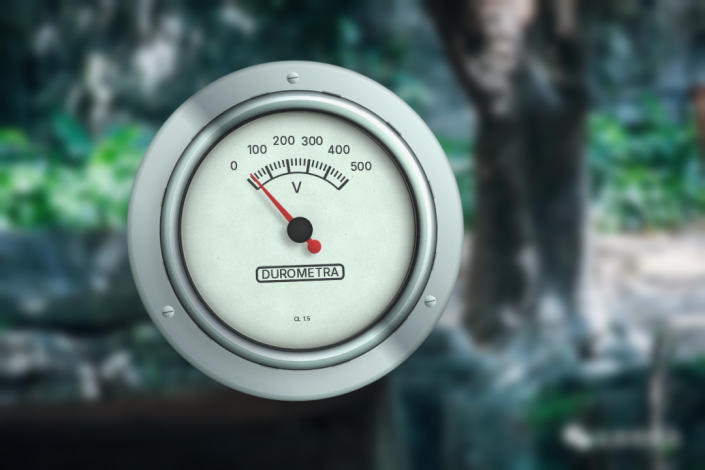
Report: 20; V
